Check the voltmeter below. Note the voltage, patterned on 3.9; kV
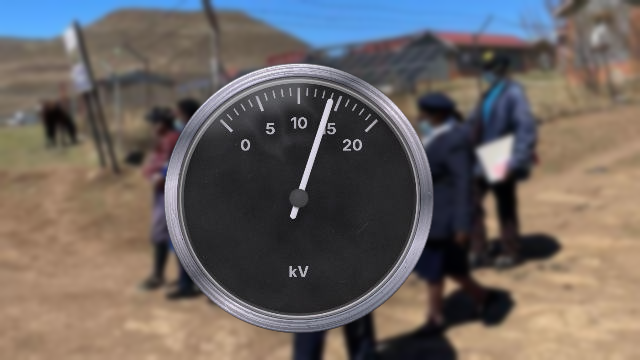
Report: 14; kV
